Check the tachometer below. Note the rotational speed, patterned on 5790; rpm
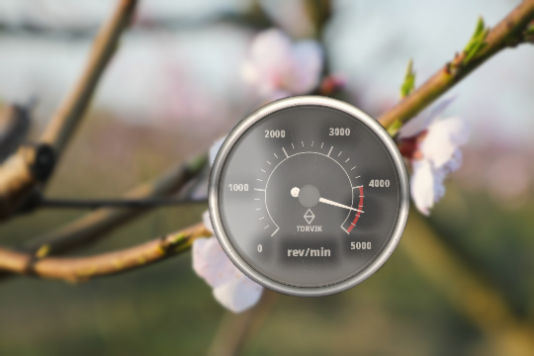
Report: 4500; rpm
